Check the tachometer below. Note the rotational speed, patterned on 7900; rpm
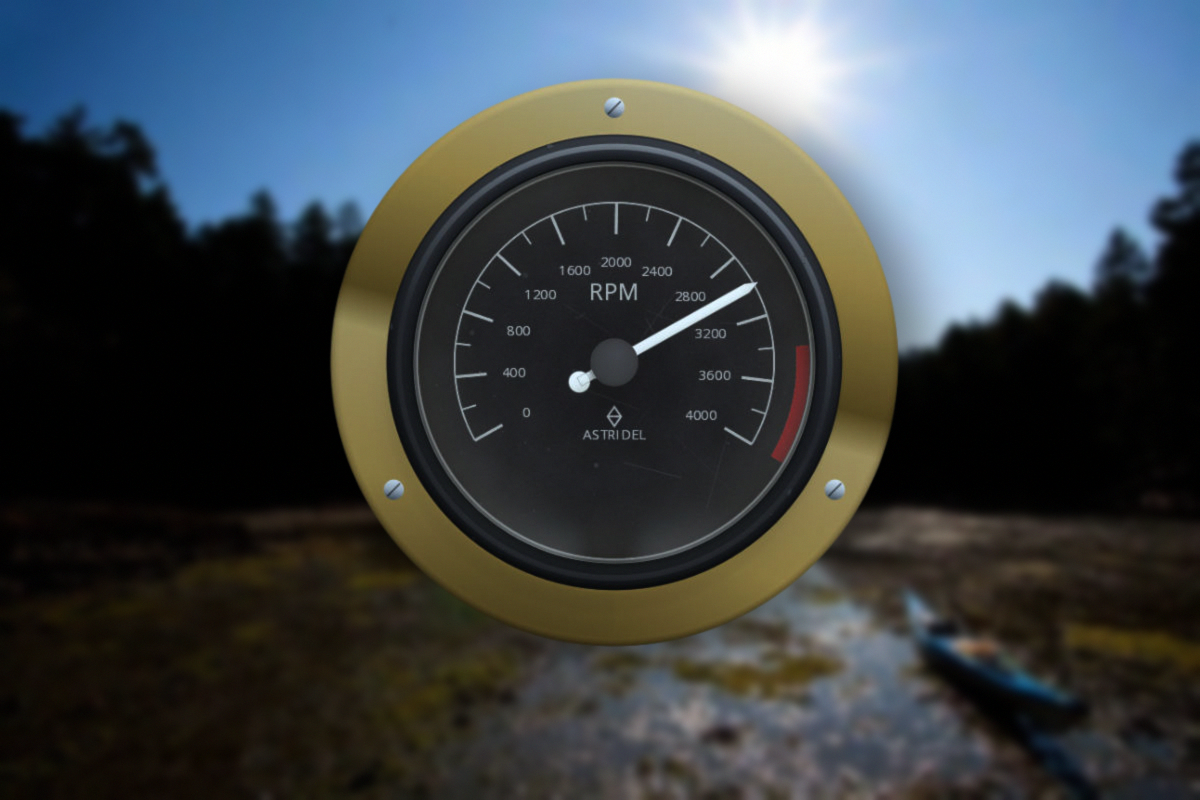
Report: 3000; rpm
